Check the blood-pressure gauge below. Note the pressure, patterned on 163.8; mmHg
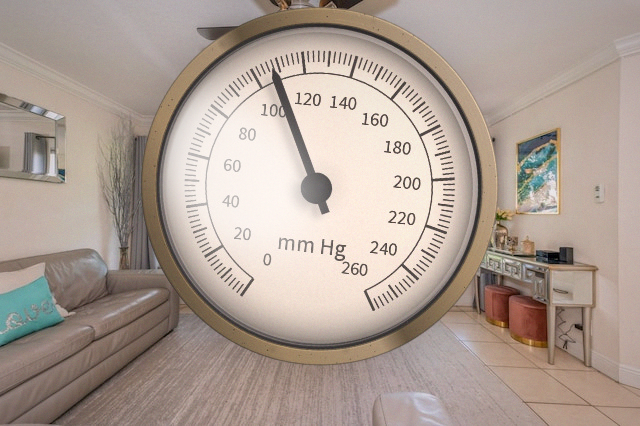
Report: 108; mmHg
